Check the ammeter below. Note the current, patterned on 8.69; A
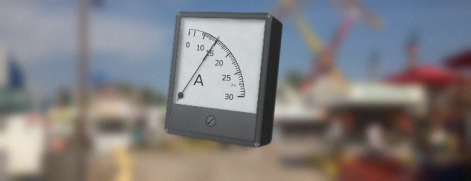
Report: 15; A
